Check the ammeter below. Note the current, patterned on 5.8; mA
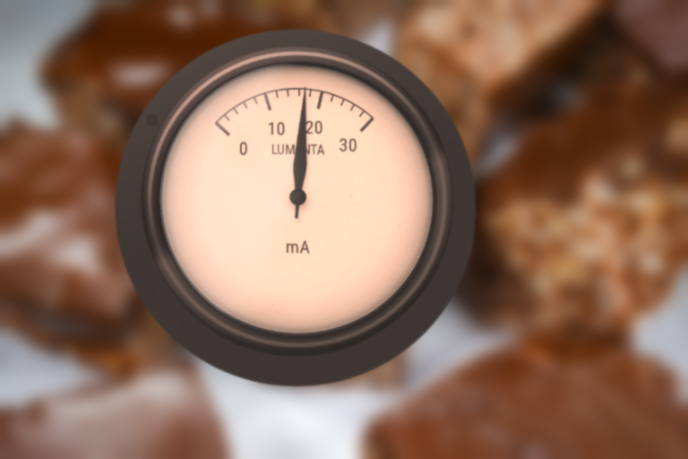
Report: 17; mA
